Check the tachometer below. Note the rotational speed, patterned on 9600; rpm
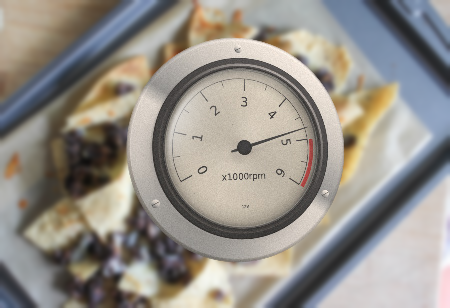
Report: 4750; rpm
